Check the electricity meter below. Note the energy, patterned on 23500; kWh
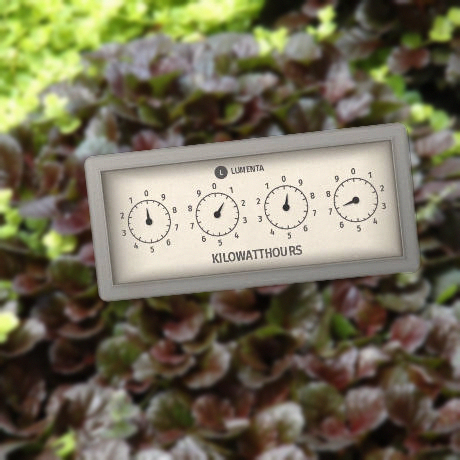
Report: 97; kWh
